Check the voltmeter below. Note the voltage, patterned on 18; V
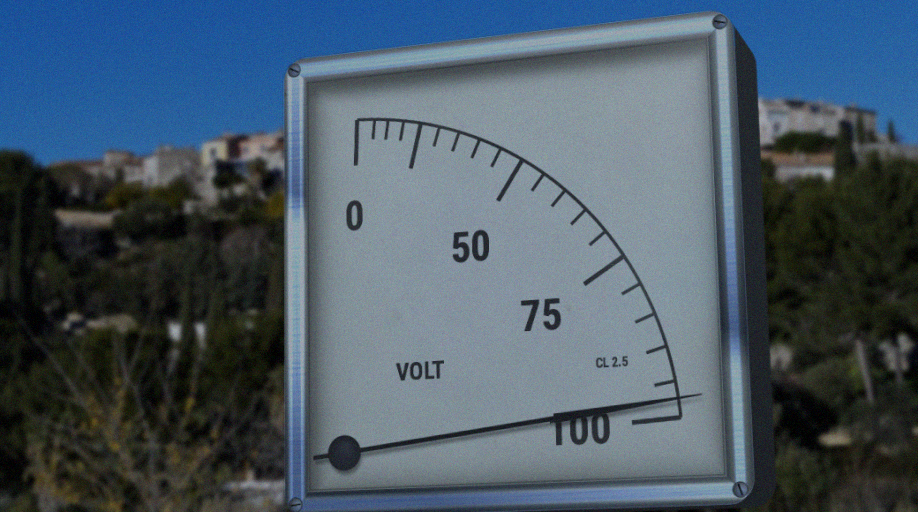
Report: 97.5; V
